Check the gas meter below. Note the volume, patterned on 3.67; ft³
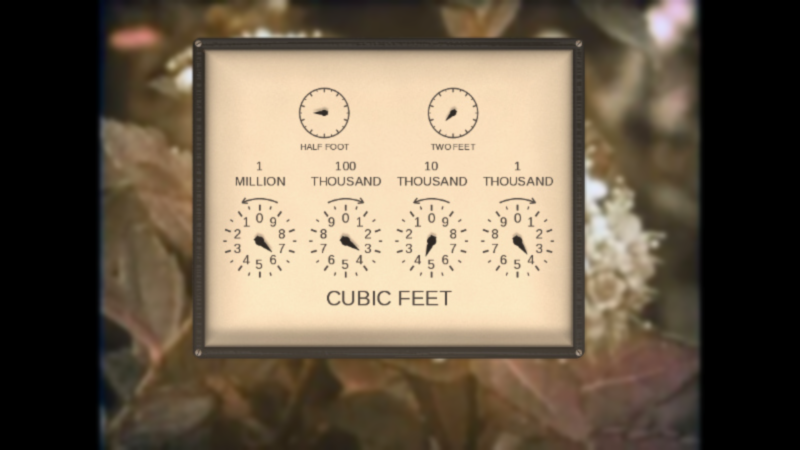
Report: 634400; ft³
